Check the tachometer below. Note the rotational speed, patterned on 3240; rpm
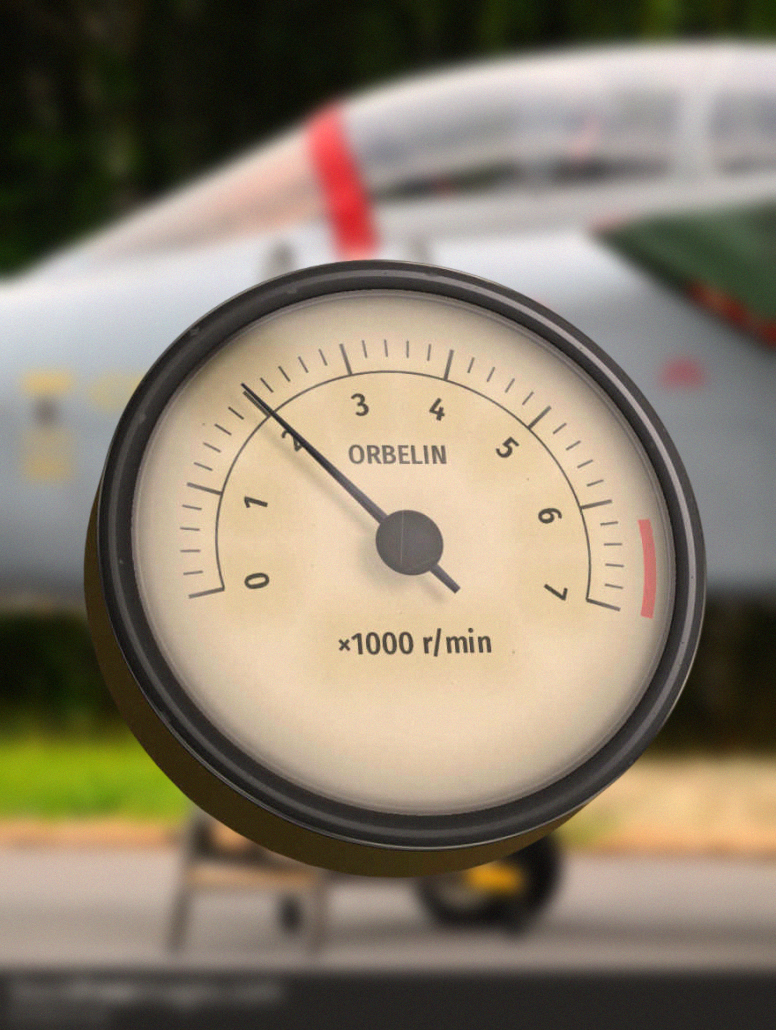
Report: 2000; rpm
